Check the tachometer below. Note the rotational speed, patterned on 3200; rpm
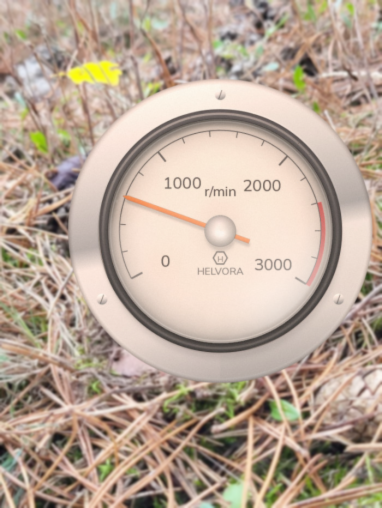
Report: 600; rpm
